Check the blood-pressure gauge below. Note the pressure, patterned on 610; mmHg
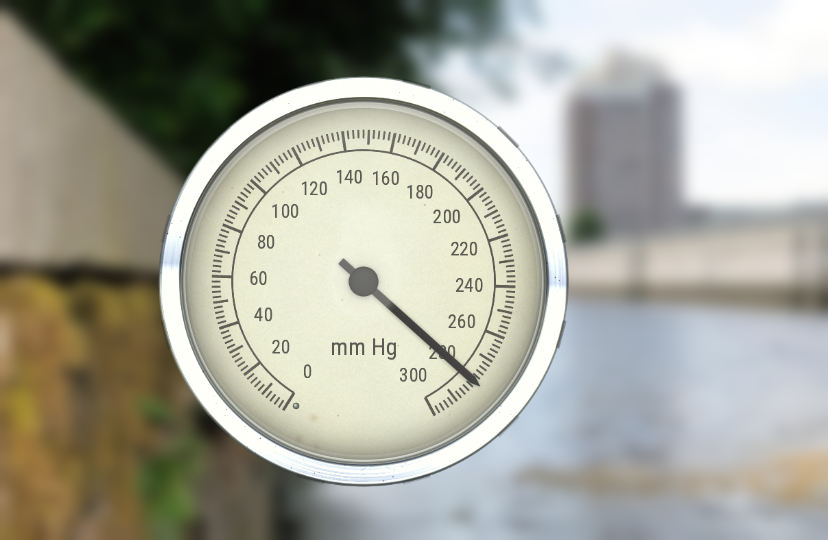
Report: 280; mmHg
